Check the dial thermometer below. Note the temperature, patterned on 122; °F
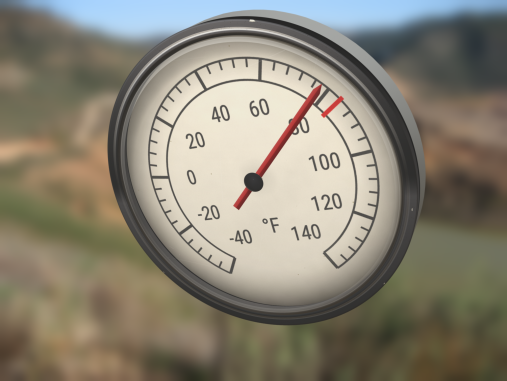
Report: 78; °F
